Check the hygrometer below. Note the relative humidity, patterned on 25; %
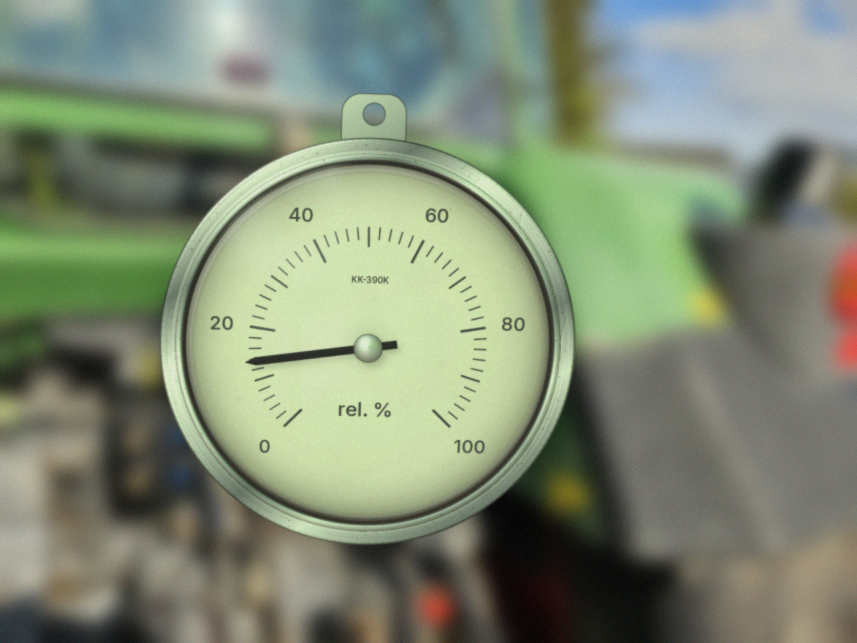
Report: 14; %
